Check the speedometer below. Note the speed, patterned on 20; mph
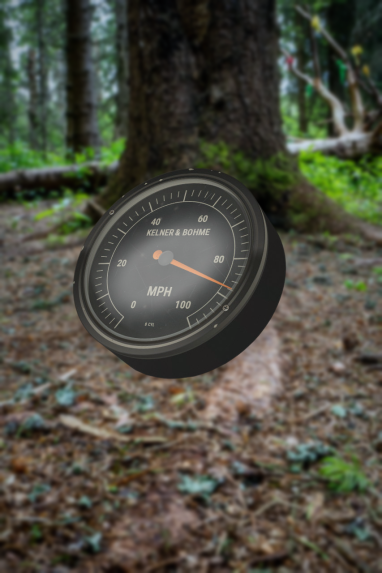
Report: 88; mph
